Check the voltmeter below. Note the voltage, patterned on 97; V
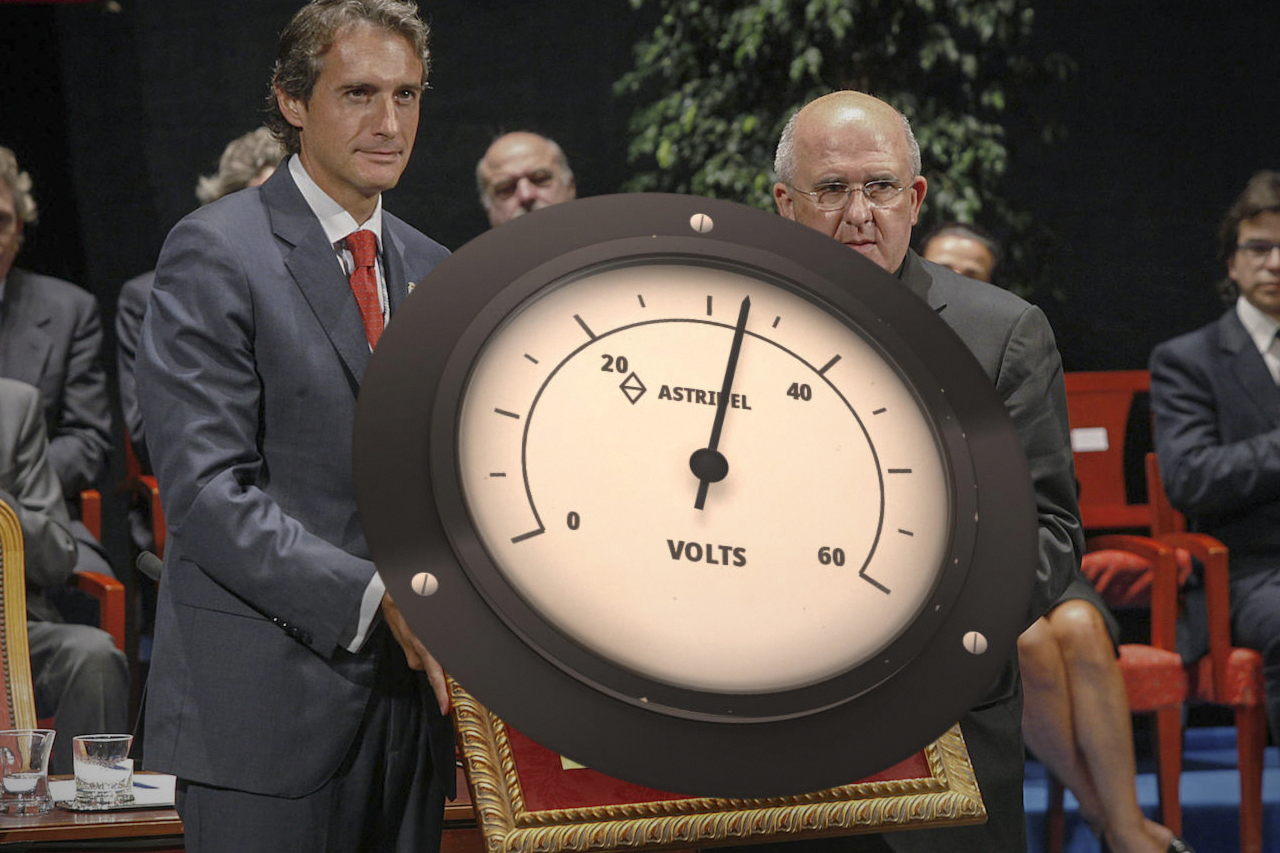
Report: 32.5; V
